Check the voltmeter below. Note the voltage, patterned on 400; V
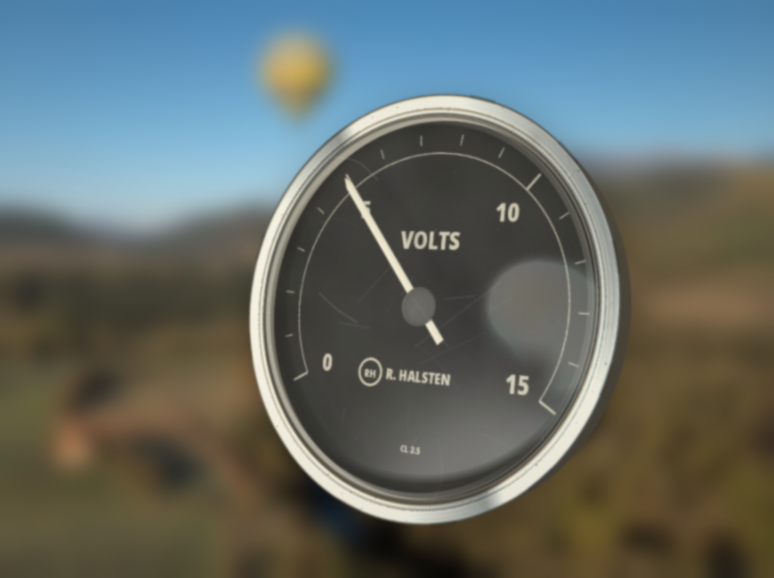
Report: 5; V
